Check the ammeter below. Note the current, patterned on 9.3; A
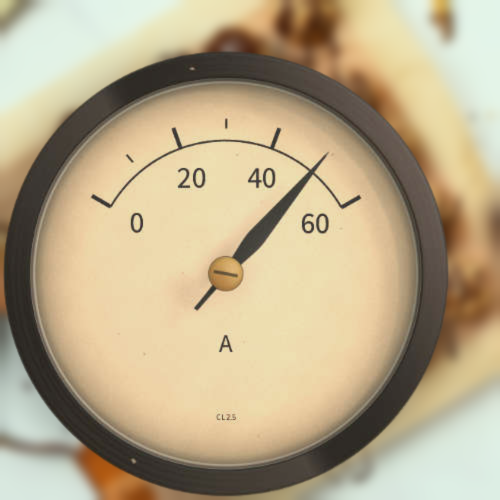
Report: 50; A
